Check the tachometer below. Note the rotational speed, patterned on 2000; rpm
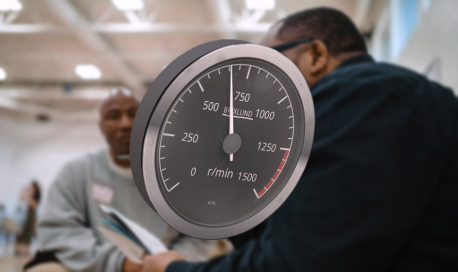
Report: 650; rpm
